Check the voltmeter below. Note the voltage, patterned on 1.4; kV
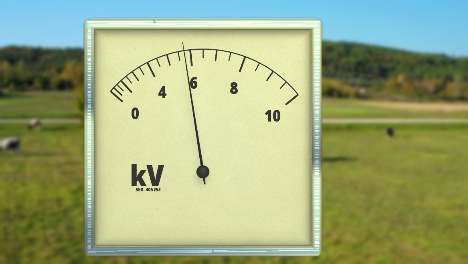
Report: 5.75; kV
